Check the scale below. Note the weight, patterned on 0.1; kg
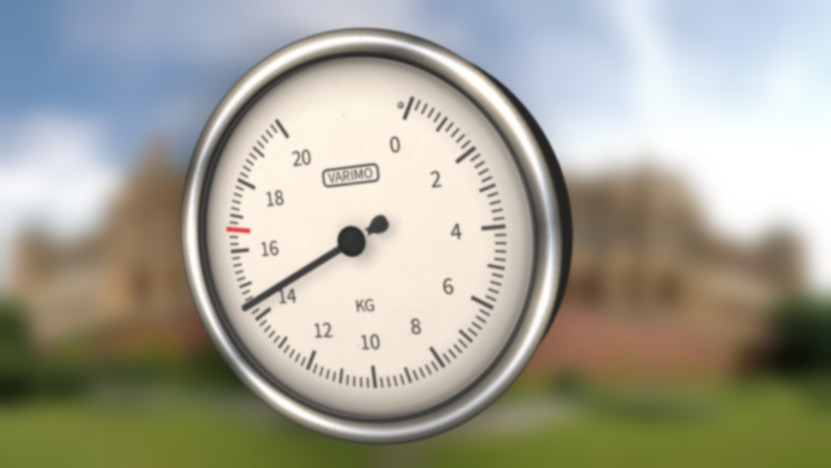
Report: 14.4; kg
